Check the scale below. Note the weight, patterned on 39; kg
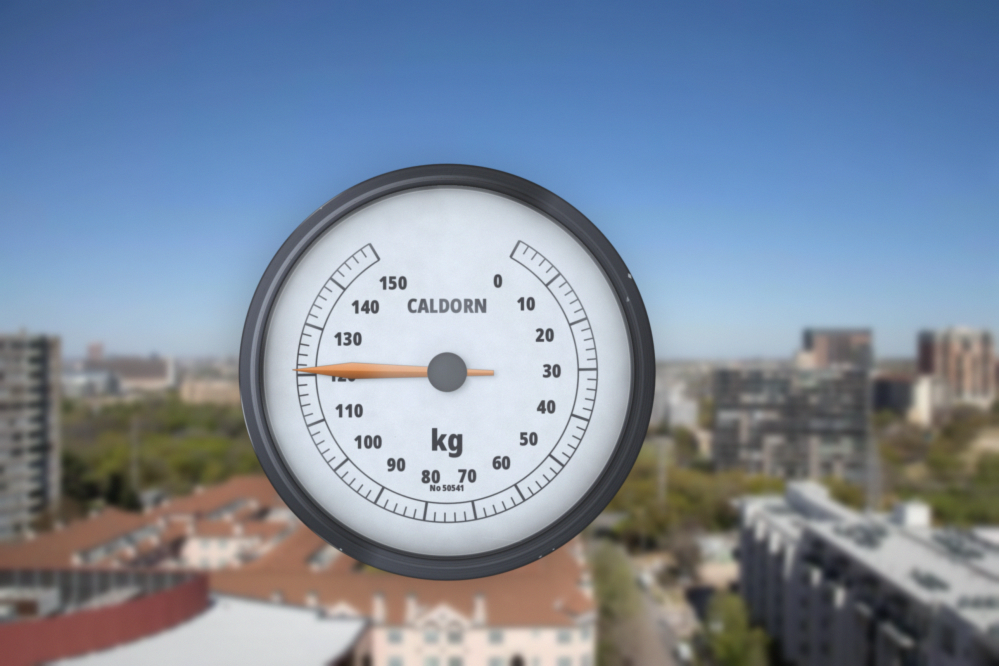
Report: 121; kg
